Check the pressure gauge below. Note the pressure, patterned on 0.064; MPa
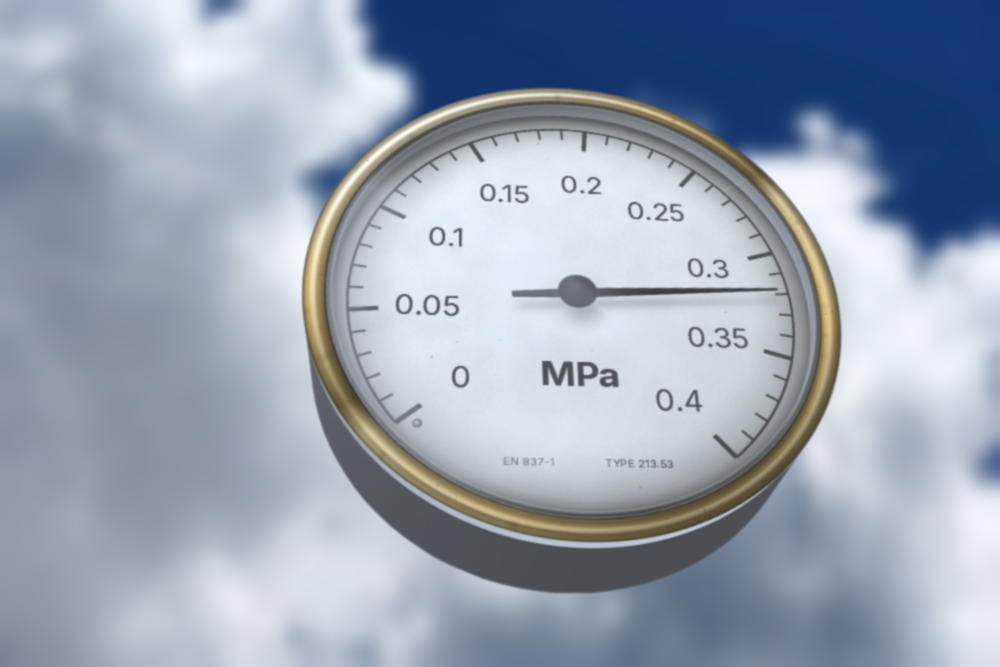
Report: 0.32; MPa
